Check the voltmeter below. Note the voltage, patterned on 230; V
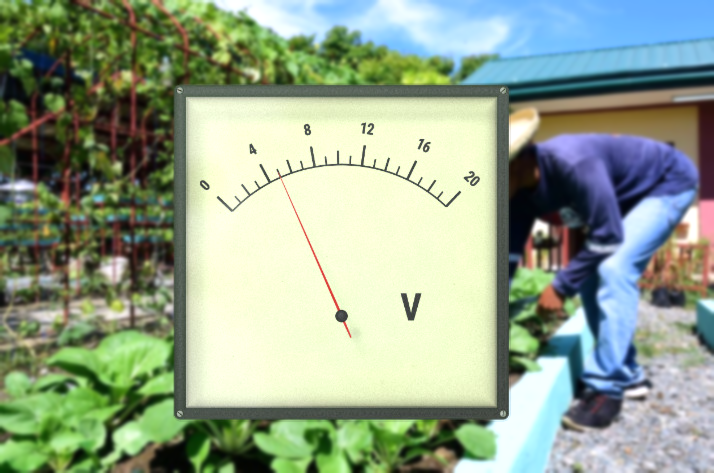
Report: 5; V
